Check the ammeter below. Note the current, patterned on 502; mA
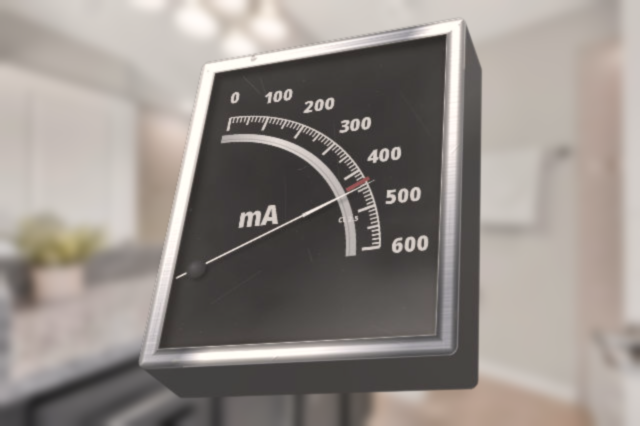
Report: 450; mA
